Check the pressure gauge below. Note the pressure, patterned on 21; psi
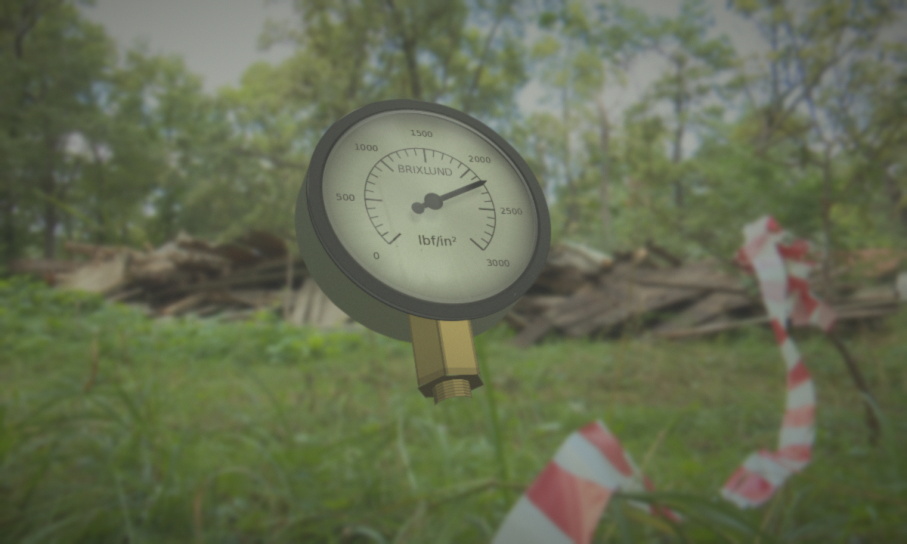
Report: 2200; psi
